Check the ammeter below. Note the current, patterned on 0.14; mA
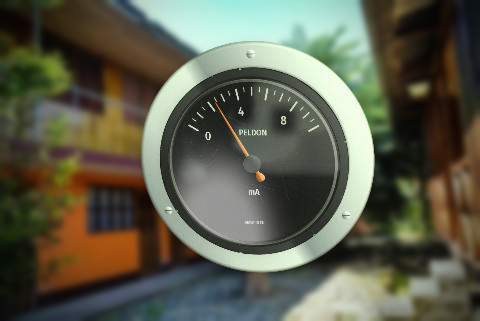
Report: 2.5; mA
